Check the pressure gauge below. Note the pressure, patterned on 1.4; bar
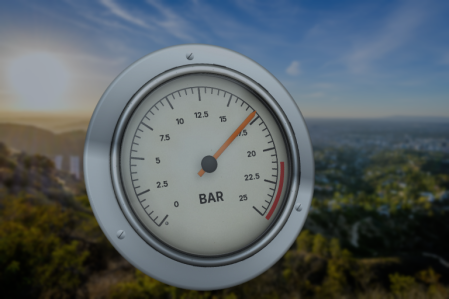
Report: 17; bar
